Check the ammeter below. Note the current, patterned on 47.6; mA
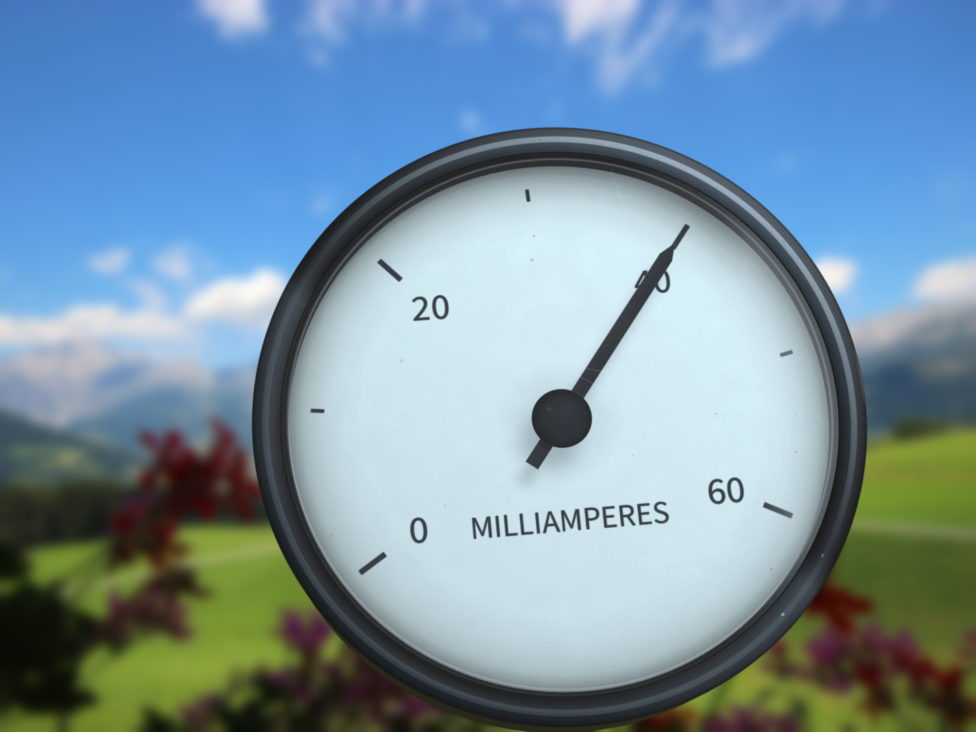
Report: 40; mA
